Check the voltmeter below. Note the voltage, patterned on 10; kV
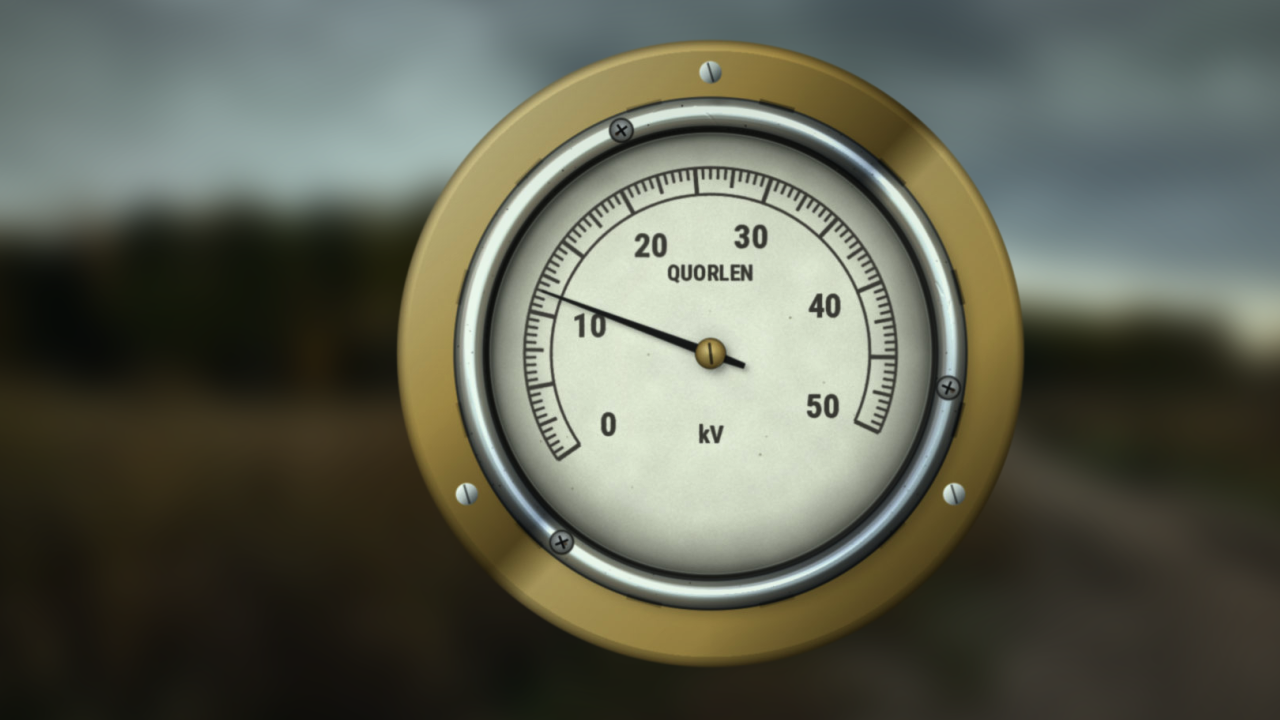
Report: 11.5; kV
